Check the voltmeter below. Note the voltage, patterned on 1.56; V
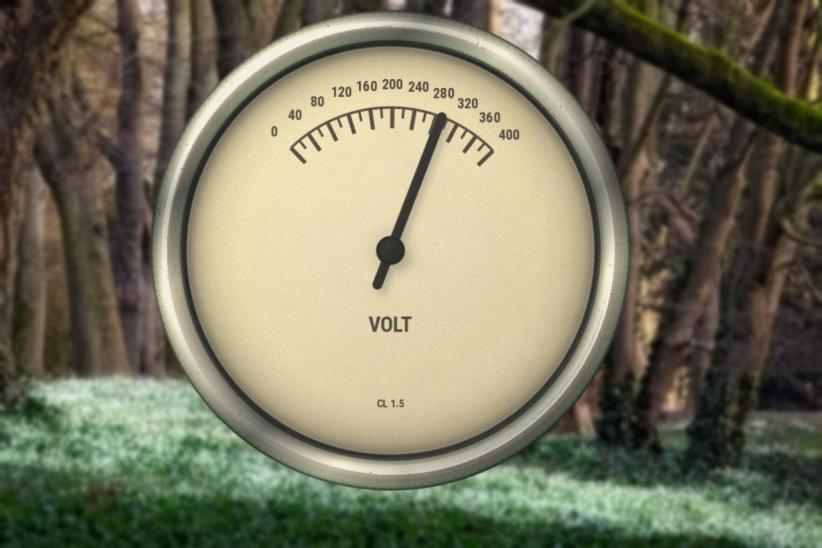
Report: 290; V
